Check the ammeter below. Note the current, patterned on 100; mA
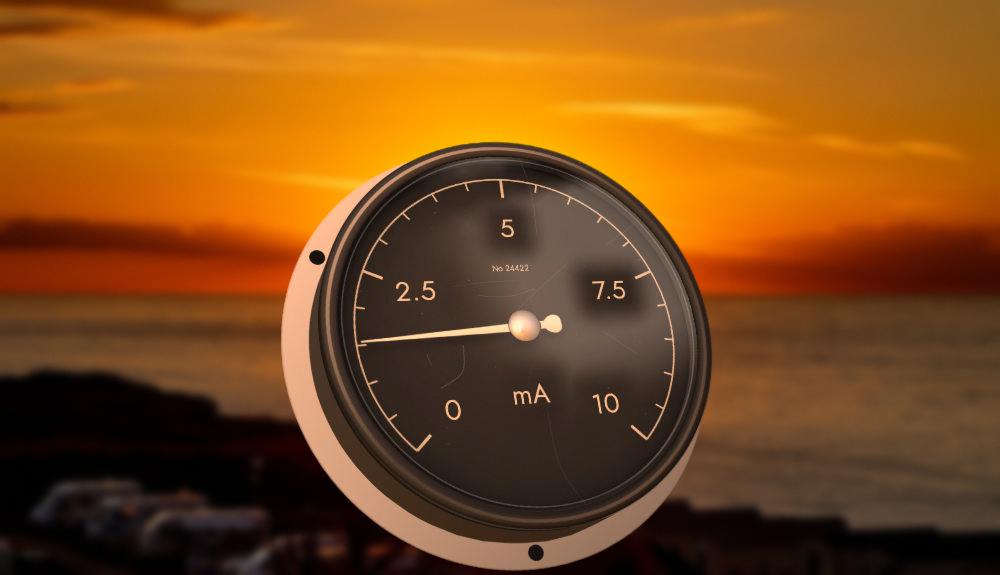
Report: 1.5; mA
